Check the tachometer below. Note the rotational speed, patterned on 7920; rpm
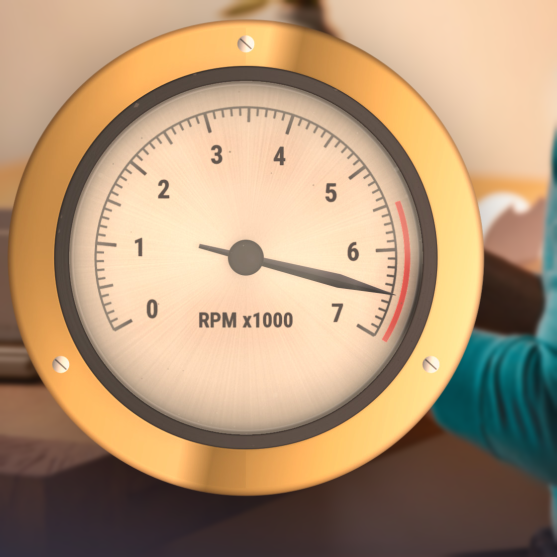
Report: 6500; rpm
